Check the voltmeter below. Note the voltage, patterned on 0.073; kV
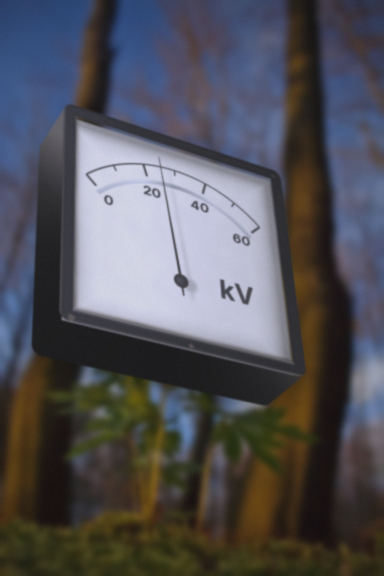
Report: 25; kV
